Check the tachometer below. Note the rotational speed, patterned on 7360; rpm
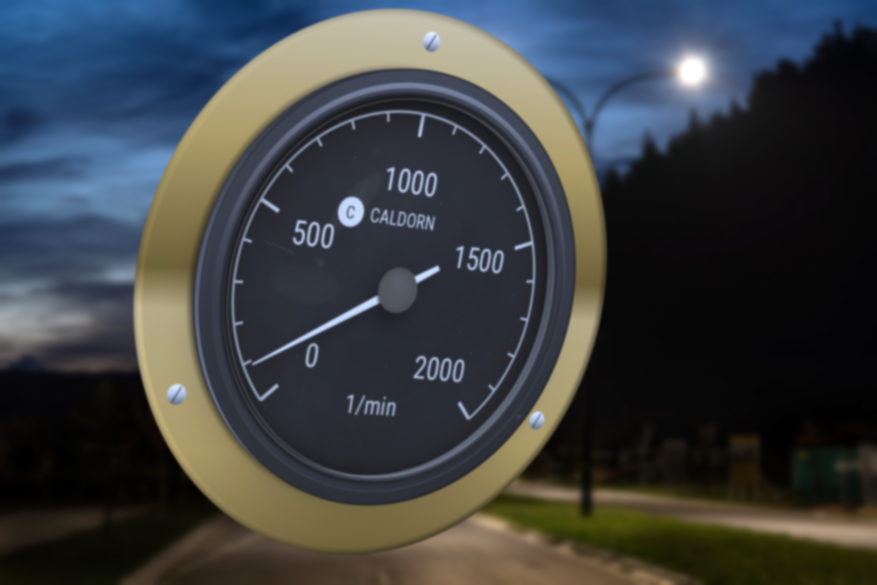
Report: 100; rpm
